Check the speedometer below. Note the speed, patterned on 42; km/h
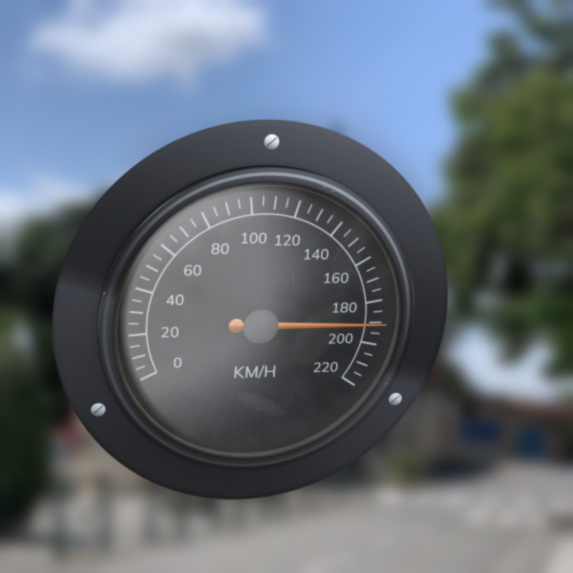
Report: 190; km/h
